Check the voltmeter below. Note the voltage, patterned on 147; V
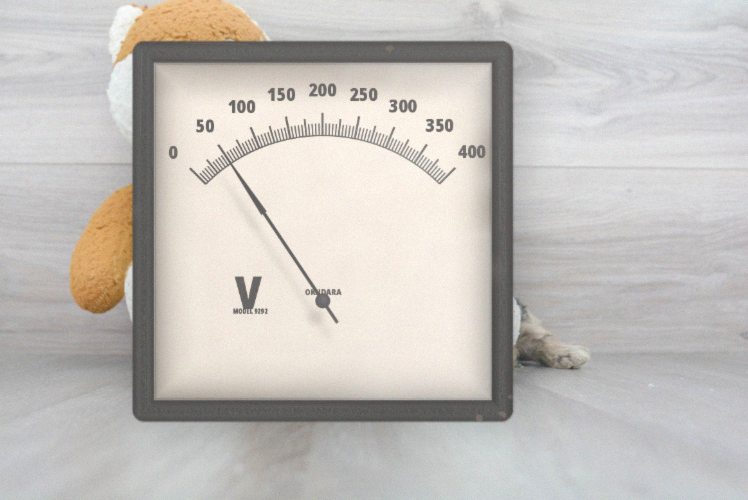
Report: 50; V
